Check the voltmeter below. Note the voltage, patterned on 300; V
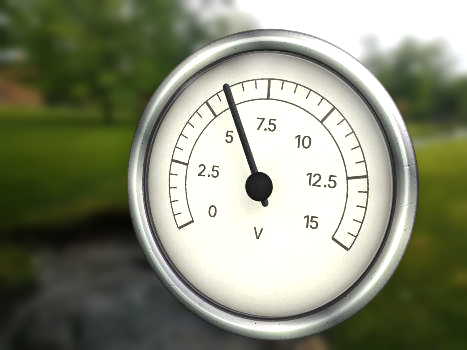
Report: 6; V
